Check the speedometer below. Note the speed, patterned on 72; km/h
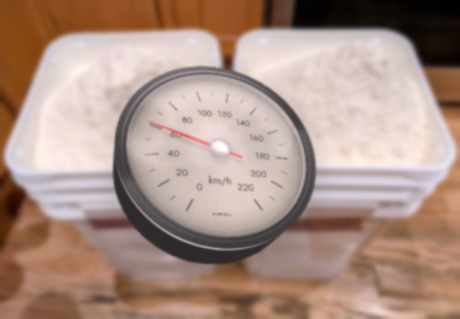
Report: 60; km/h
